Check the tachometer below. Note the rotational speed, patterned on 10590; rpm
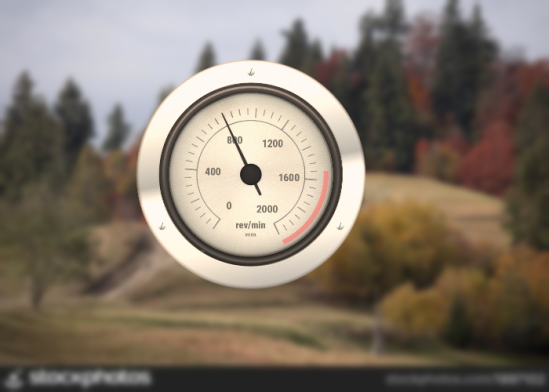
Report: 800; rpm
